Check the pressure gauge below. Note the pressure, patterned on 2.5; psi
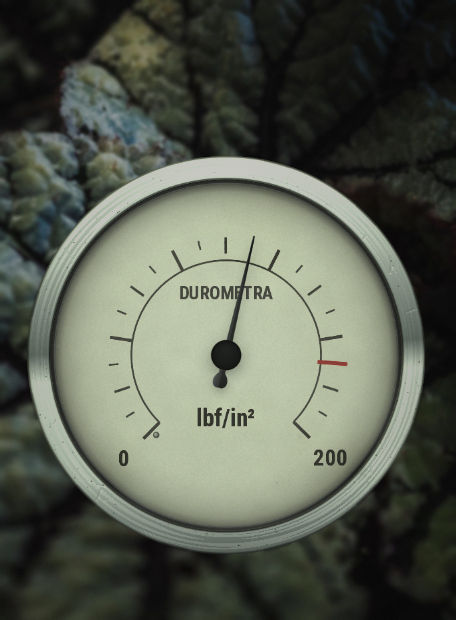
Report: 110; psi
